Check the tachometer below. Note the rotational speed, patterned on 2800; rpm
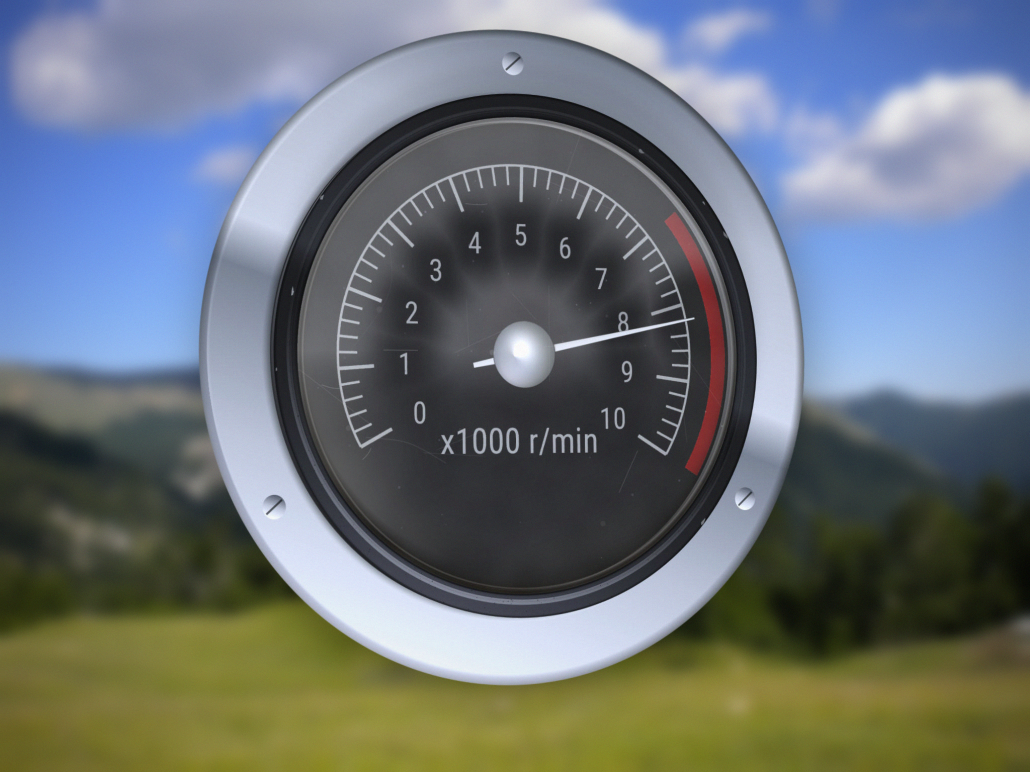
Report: 8200; rpm
